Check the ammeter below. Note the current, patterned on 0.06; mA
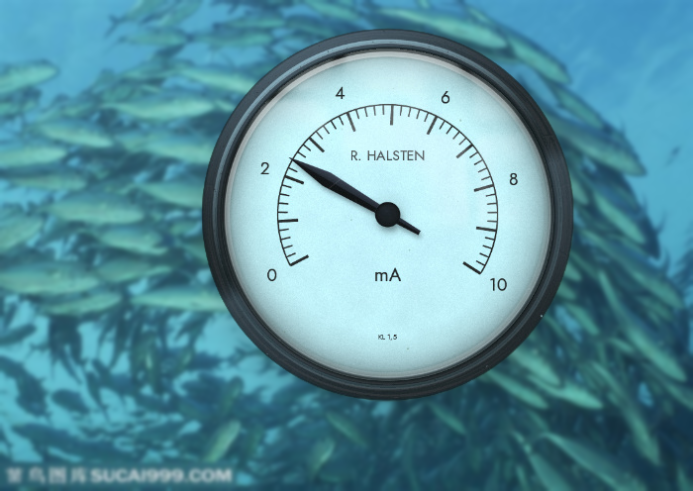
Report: 2.4; mA
